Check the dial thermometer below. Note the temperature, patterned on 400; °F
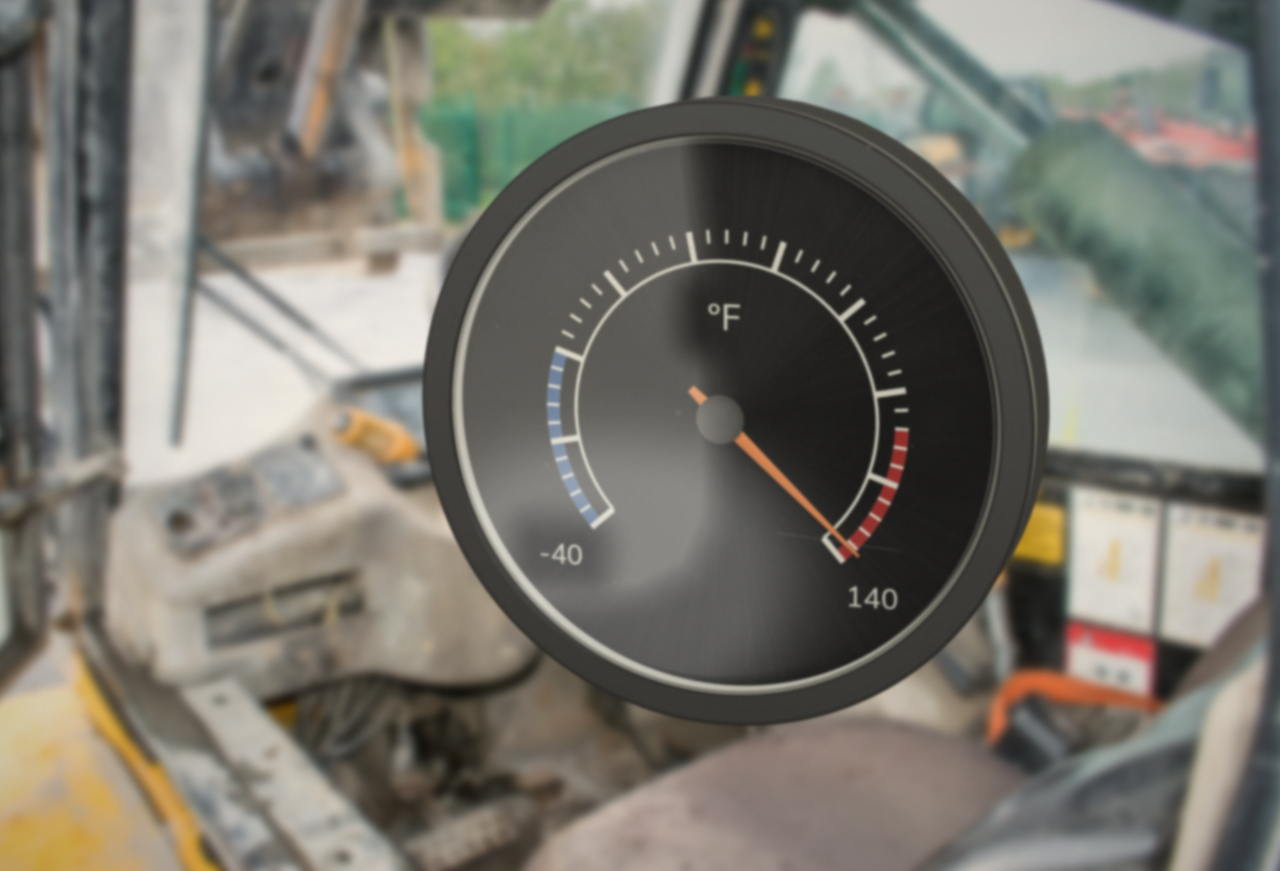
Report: 136; °F
